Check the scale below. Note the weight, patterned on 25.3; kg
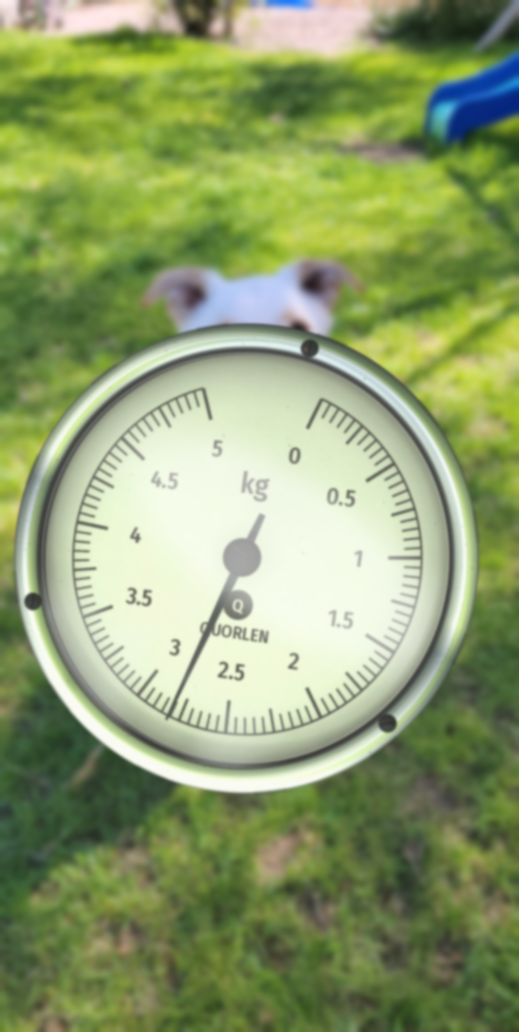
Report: 2.8; kg
